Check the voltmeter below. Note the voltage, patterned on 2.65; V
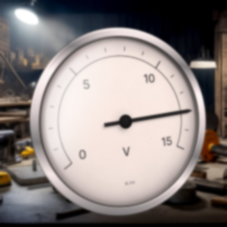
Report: 13; V
